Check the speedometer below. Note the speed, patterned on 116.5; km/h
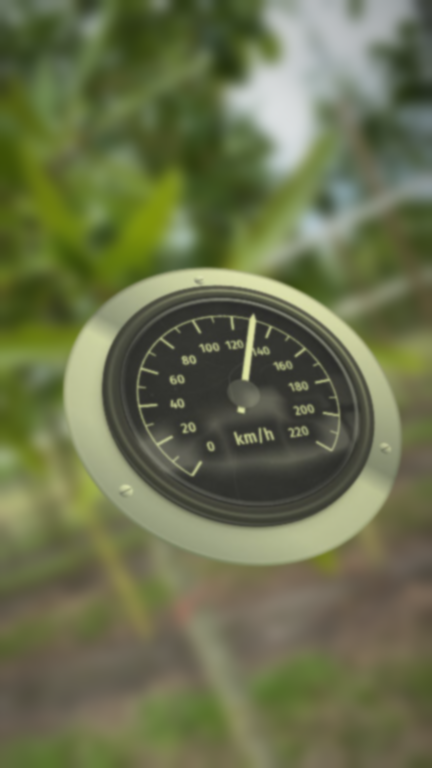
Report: 130; km/h
